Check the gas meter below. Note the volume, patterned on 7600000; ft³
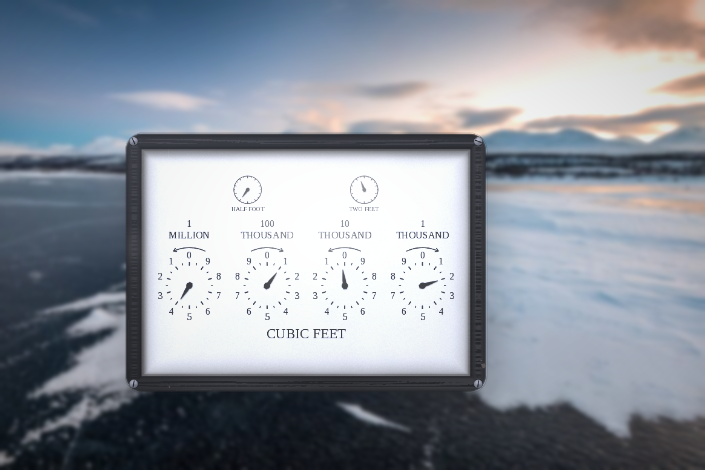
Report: 410200; ft³
